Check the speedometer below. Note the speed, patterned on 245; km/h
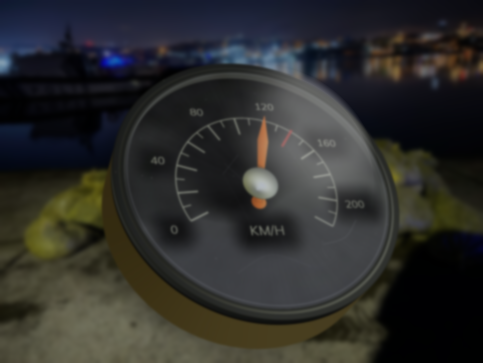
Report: 120; km/h
